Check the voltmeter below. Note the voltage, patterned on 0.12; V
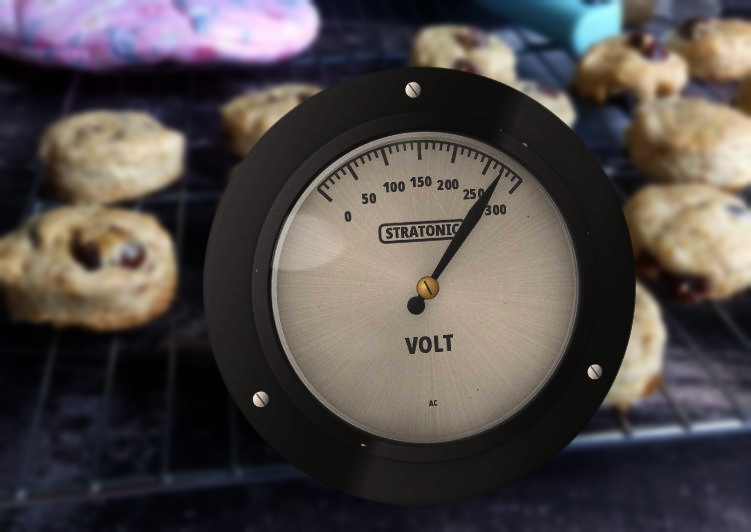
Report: 270; V
